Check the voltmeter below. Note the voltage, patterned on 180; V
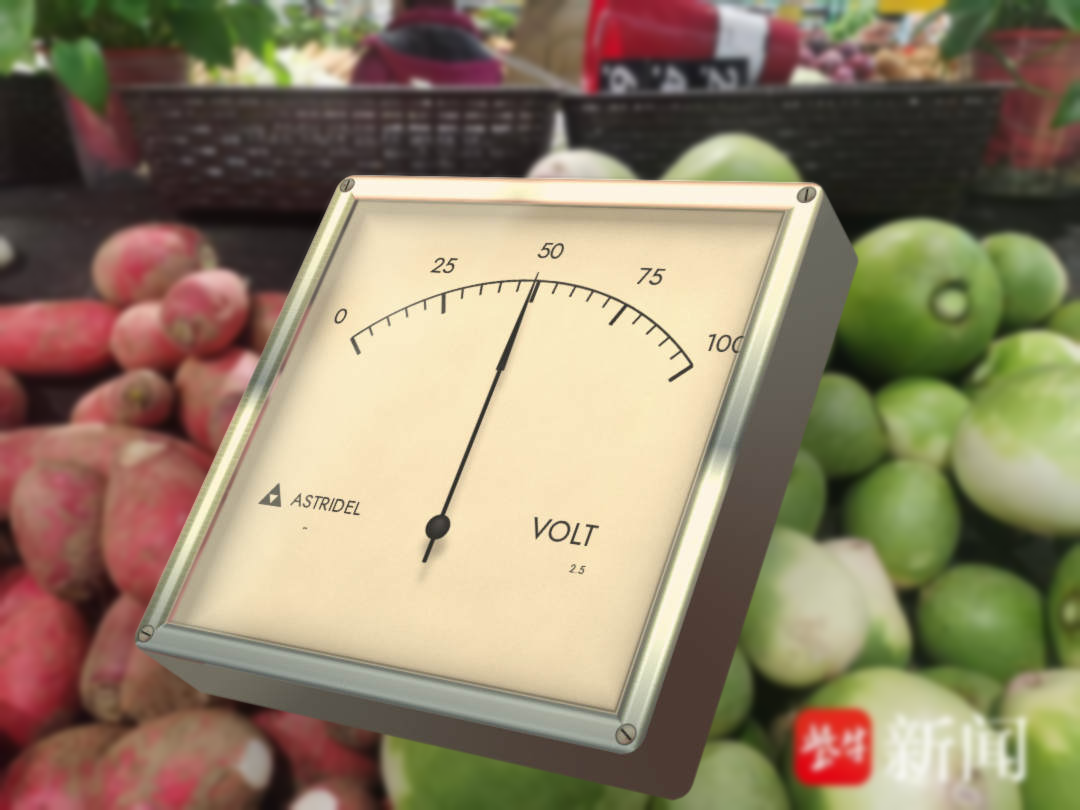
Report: 50; V
